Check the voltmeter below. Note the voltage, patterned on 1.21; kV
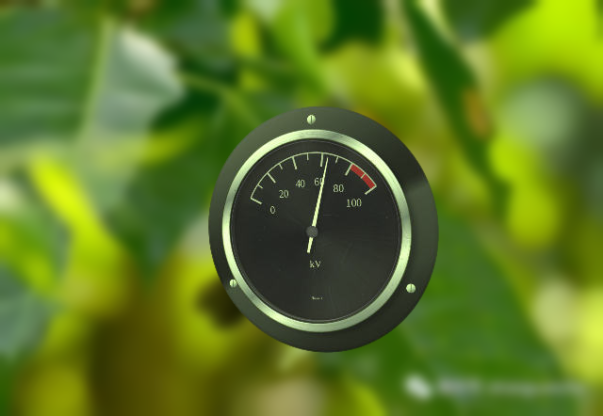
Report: 65; kV
